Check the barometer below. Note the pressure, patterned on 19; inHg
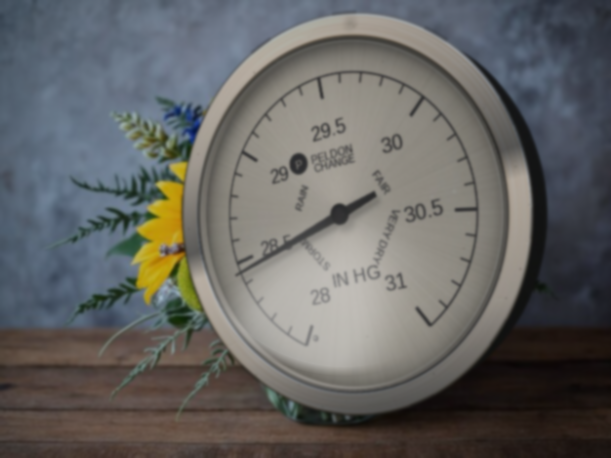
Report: 28.45; inHg
